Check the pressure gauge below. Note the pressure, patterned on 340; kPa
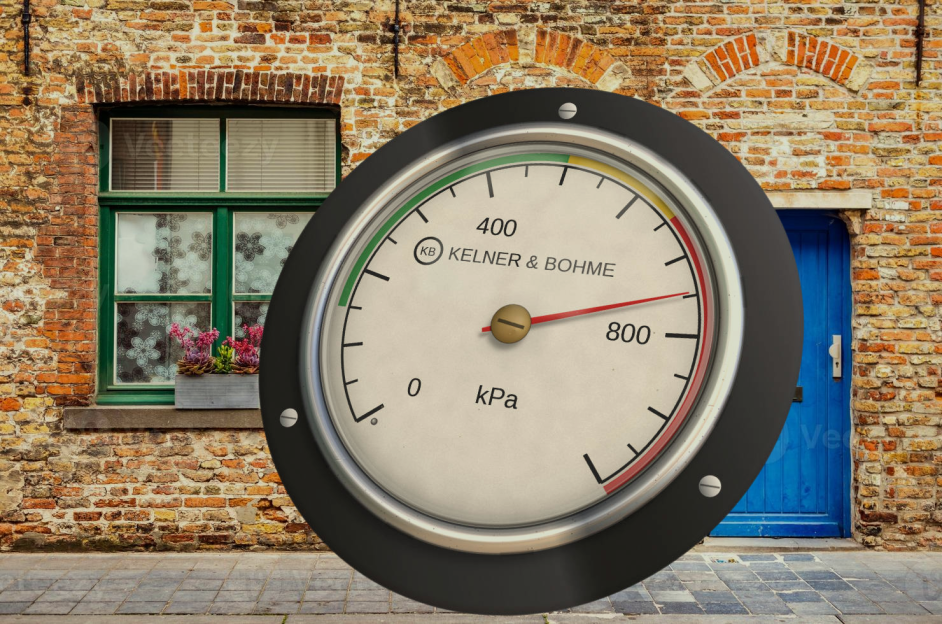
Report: 750; kPa
